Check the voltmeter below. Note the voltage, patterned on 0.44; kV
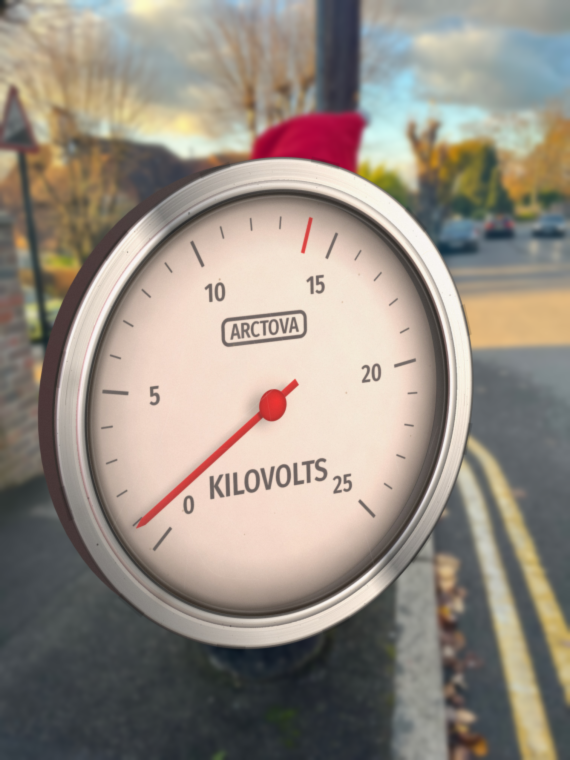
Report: 1; kV
